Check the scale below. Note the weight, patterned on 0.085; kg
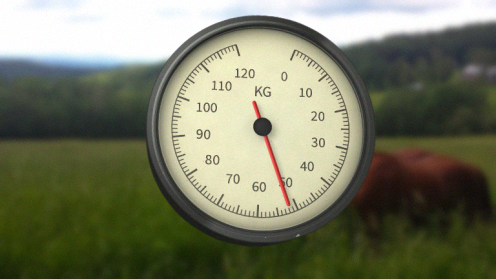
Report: 52; kg
